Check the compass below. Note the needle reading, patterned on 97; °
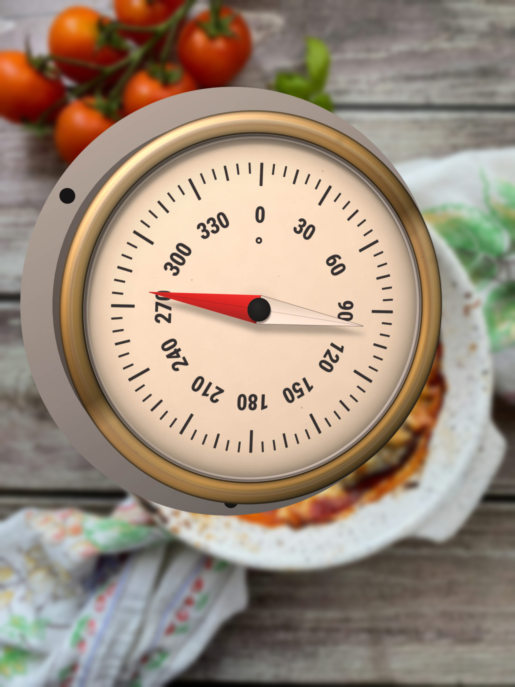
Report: 277.5; °
